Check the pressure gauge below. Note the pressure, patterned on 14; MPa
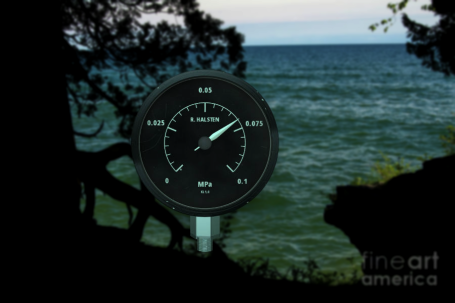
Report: 0.07; MPa
